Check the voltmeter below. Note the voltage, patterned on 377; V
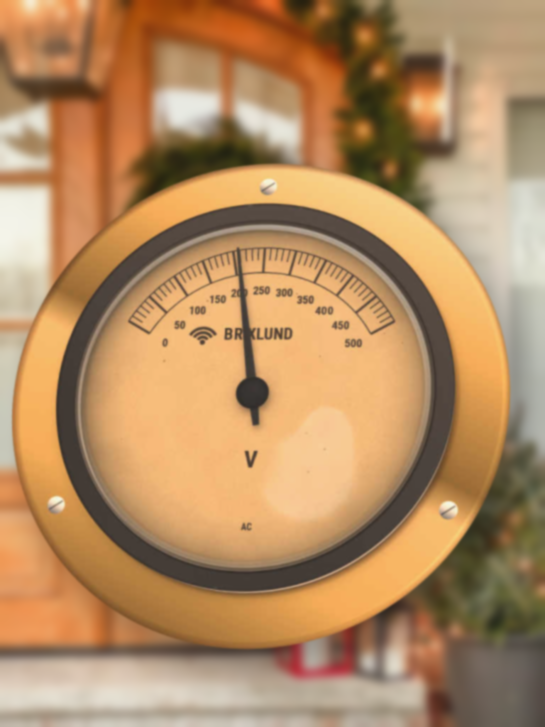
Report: 210; V
